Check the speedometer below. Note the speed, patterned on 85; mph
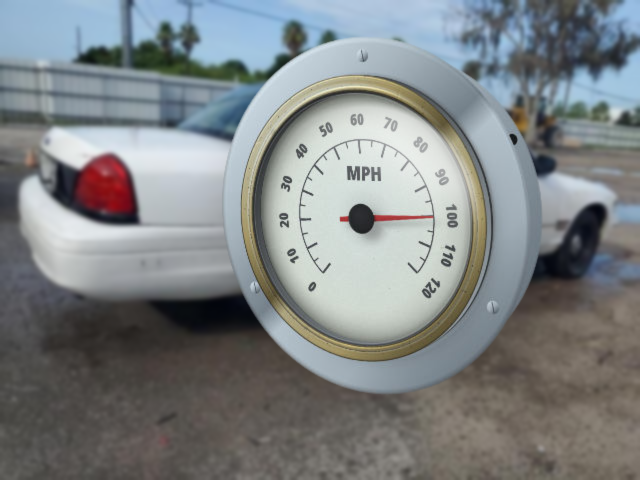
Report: 100; mph
